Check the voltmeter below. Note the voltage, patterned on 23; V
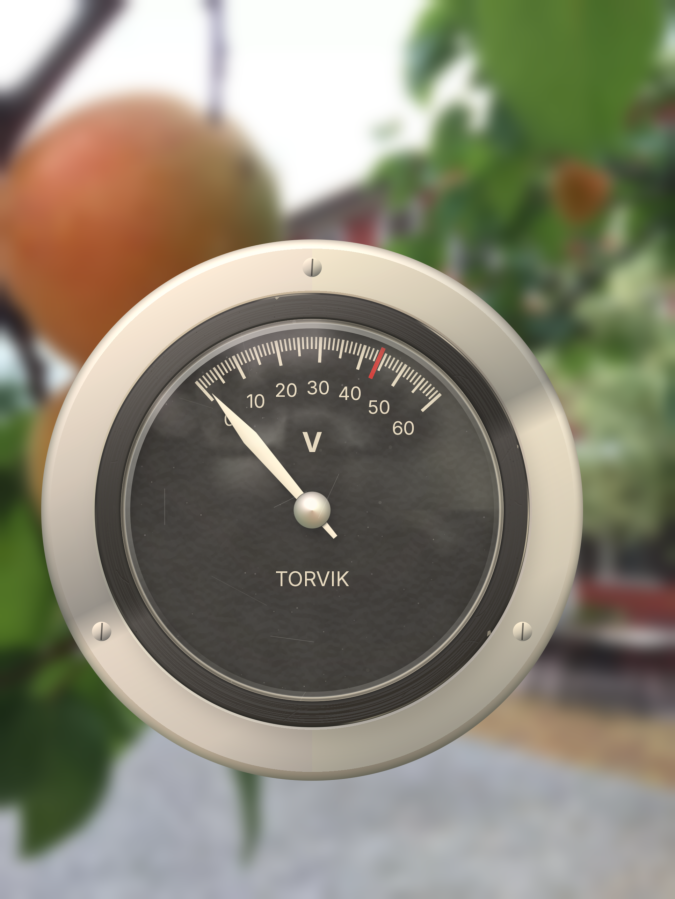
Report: 1; V
